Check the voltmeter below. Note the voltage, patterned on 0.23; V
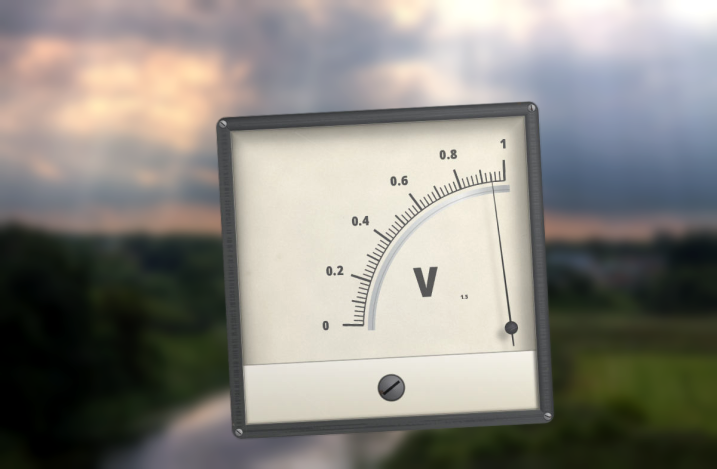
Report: 0.94; V
